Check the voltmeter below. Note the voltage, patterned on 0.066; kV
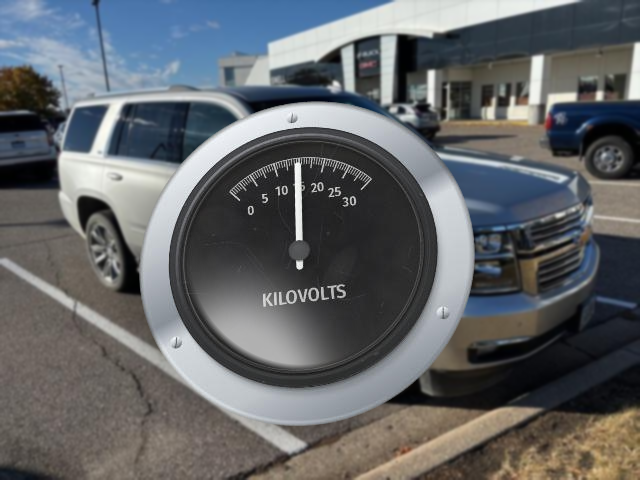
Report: 15; kV
